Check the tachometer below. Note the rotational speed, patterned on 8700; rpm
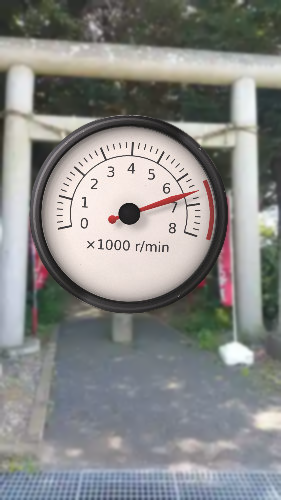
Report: 6600; rpm
